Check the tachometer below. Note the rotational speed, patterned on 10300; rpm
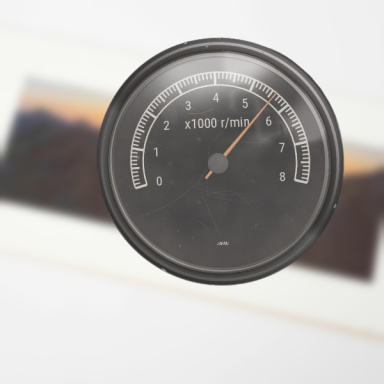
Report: 5600; rpm
